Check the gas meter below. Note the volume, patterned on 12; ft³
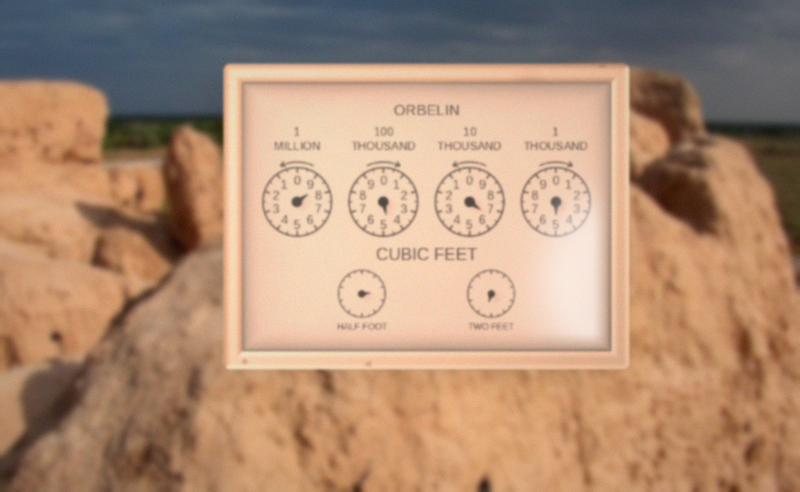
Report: 846500; ft³
